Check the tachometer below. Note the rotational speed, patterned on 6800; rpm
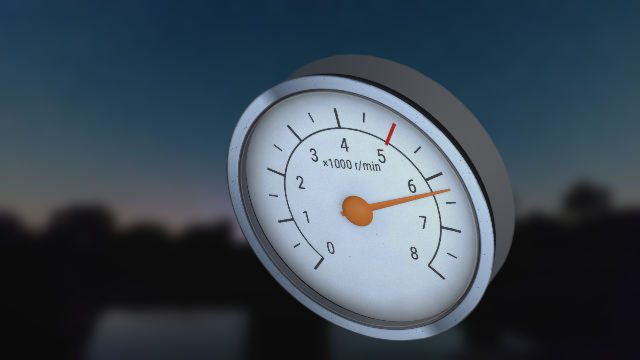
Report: 6250; rpm
